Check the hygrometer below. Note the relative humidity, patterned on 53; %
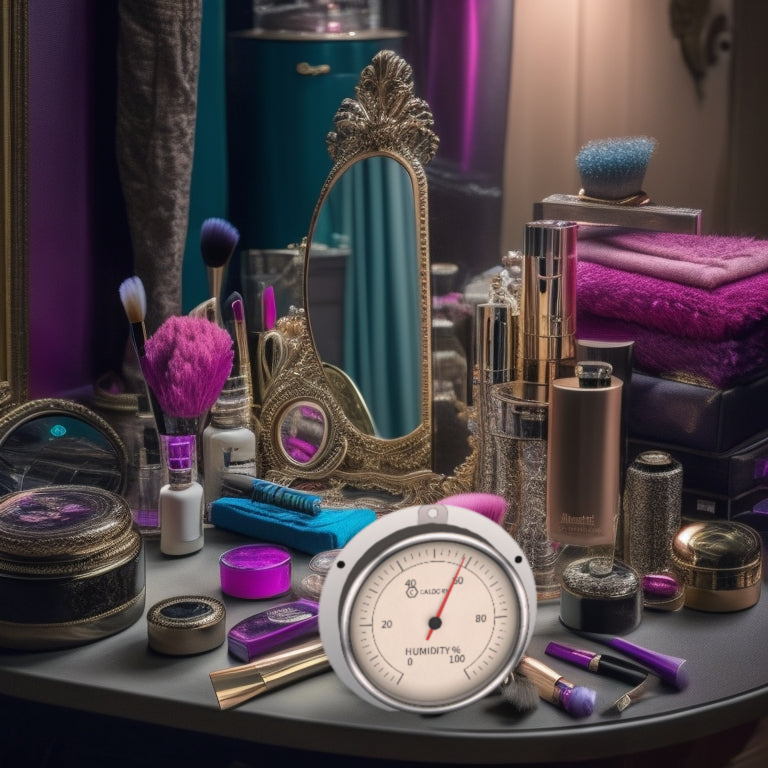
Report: 58; %
